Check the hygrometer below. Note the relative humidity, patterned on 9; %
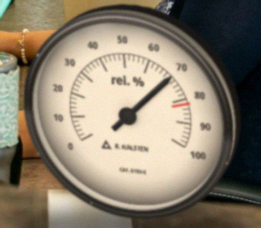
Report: 70; %
